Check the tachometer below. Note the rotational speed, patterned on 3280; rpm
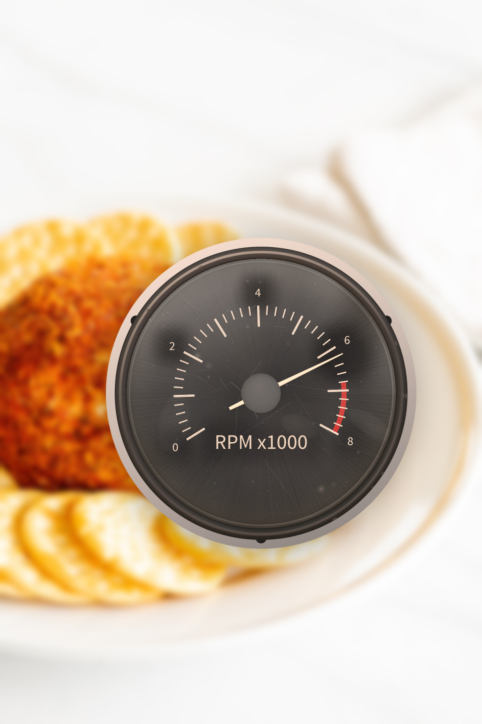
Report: 6200; rpm
